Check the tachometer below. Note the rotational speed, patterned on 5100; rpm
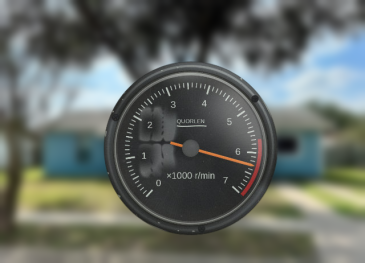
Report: 6300; rpm
